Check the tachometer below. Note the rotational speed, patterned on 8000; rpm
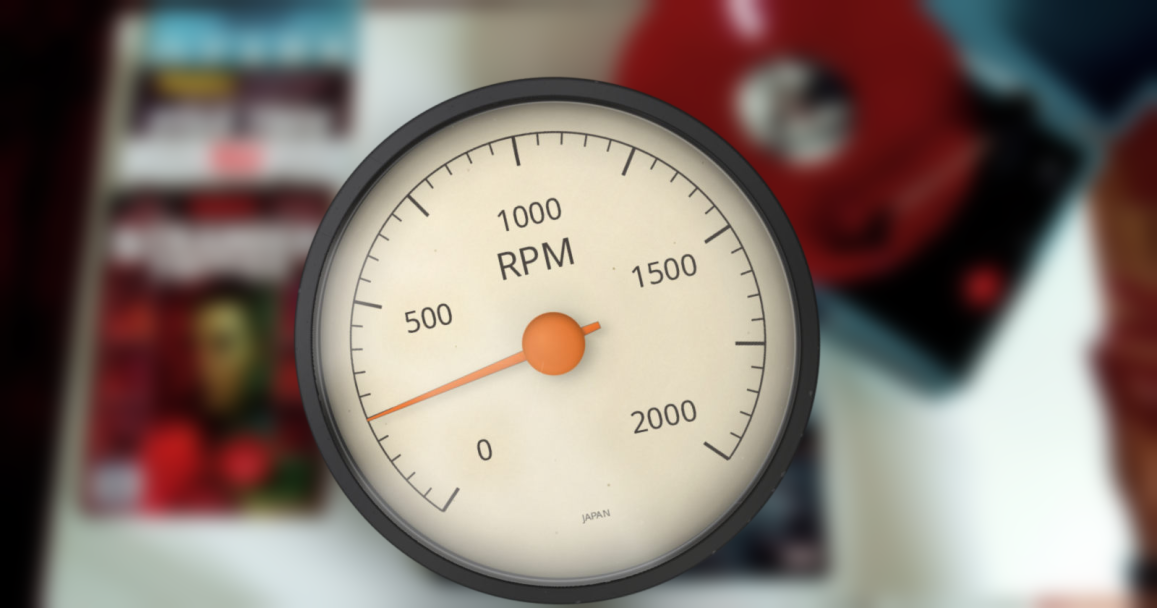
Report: 250; rpm
